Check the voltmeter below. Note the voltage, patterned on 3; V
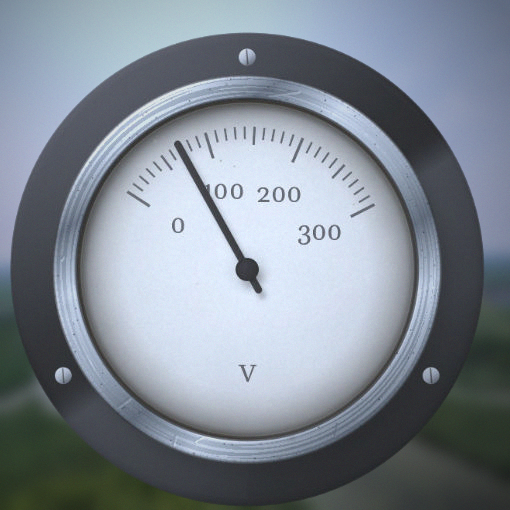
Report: 70; V
